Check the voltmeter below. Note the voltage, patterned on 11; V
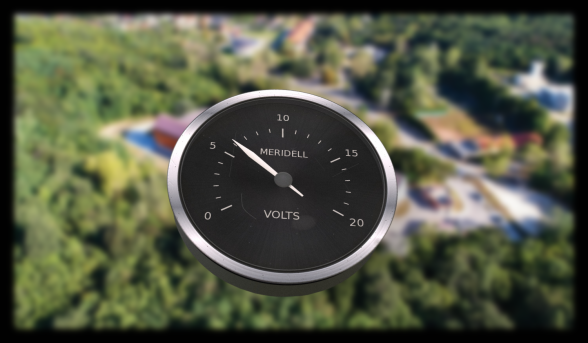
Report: 6; V
